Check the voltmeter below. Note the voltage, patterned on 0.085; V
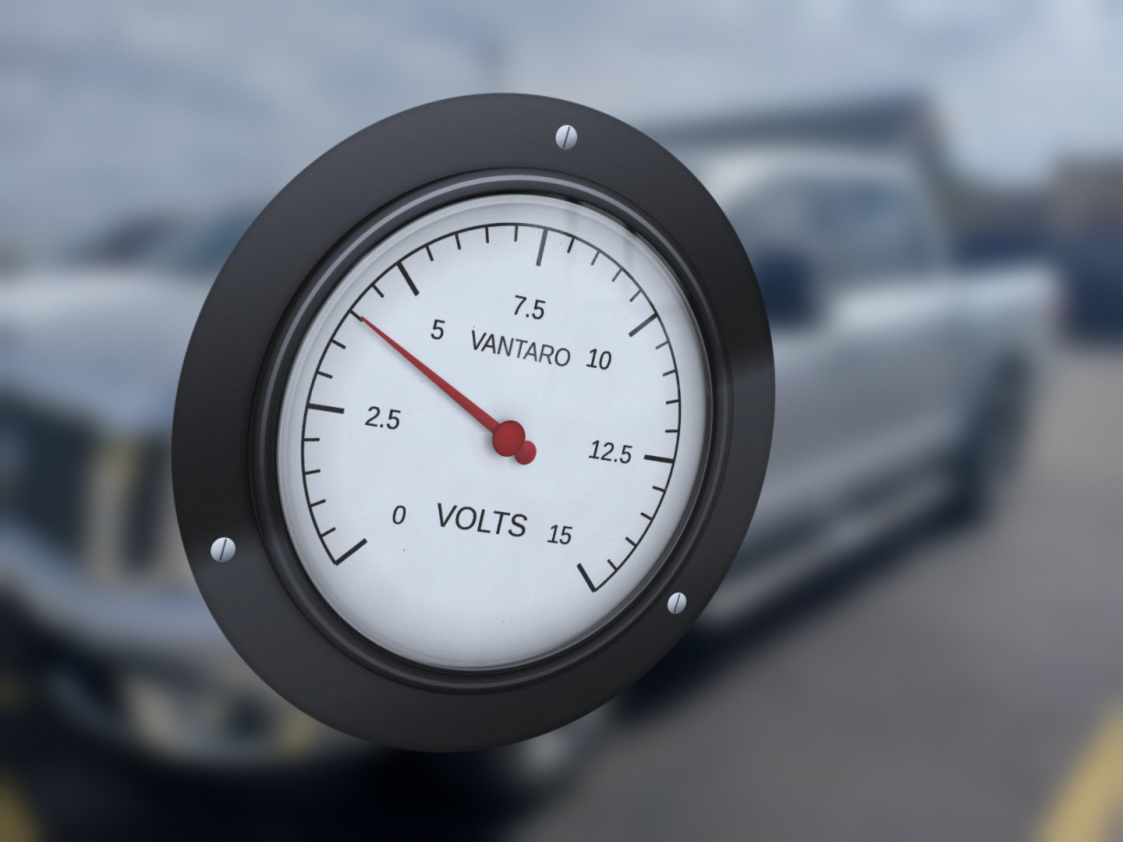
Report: 4; V
